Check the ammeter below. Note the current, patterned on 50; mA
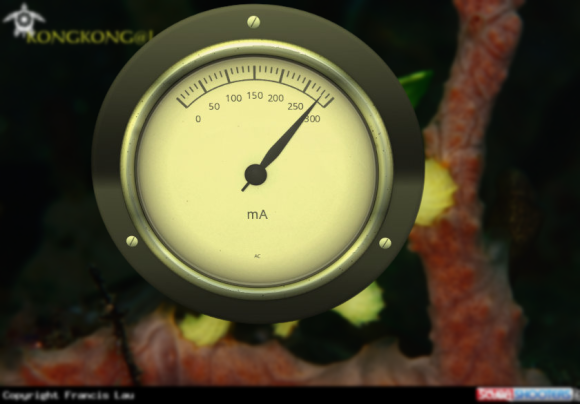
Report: 280; mA
